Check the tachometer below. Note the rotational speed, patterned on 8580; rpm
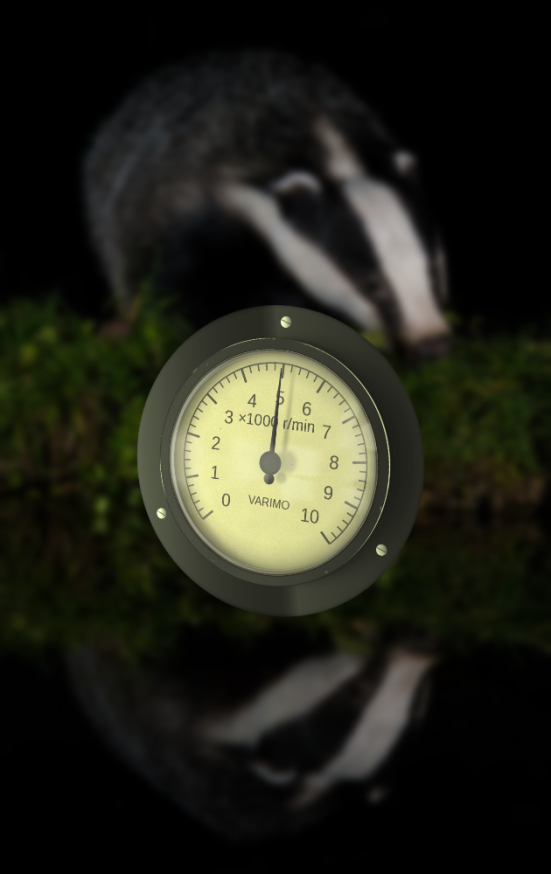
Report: 5000; rpm
